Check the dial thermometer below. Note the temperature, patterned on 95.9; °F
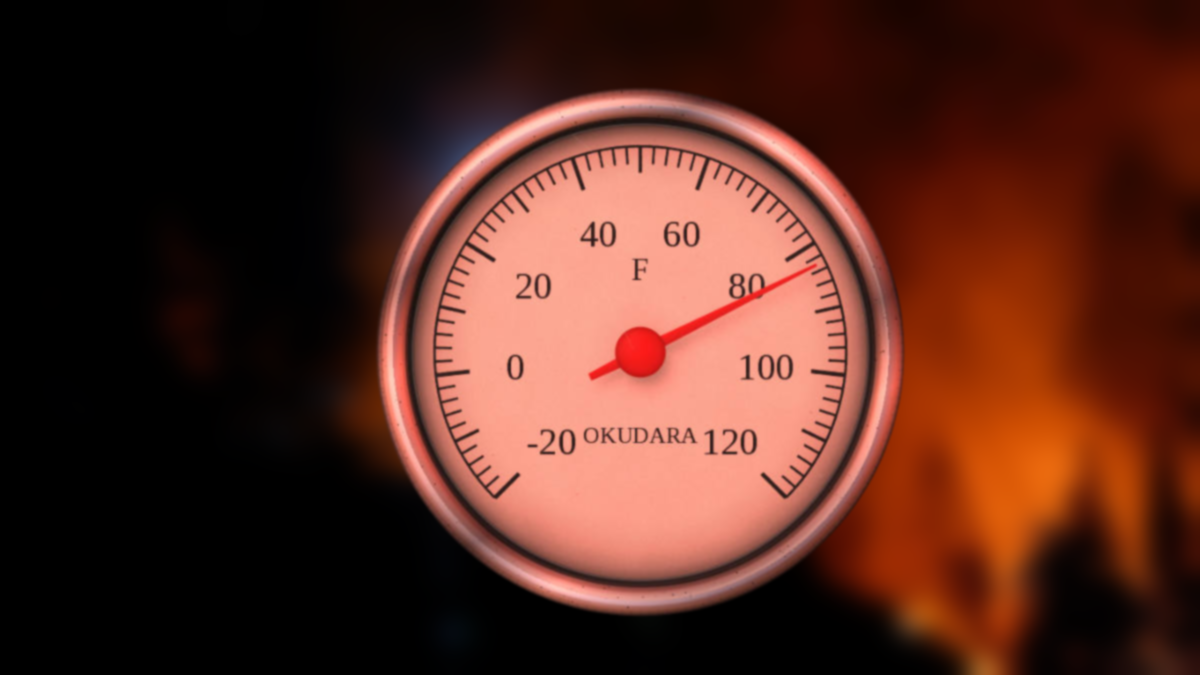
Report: 83; °F
